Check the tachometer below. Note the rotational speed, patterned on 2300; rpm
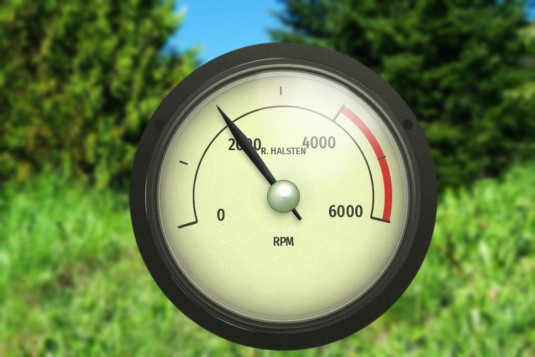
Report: 2000; rpm
